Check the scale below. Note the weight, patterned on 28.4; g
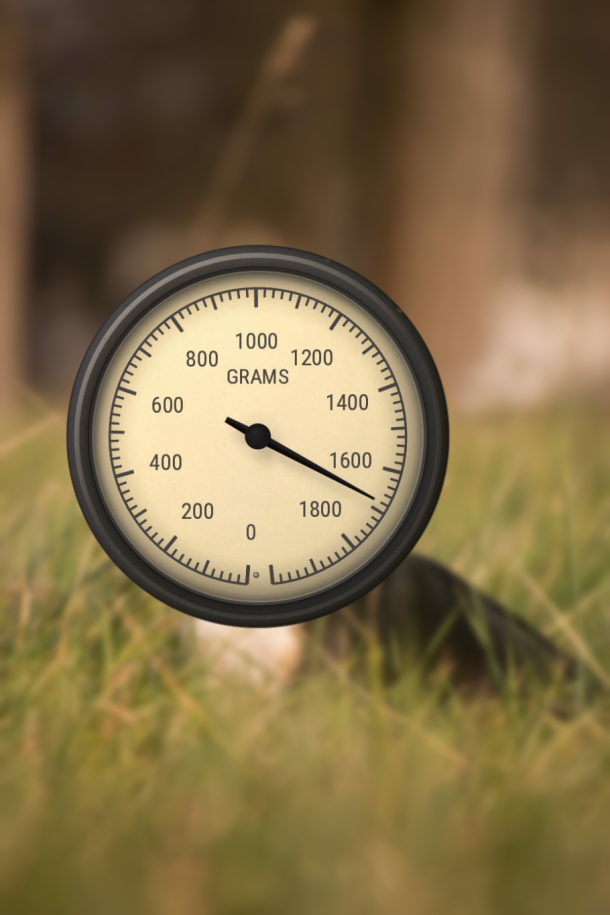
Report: 1680; g
